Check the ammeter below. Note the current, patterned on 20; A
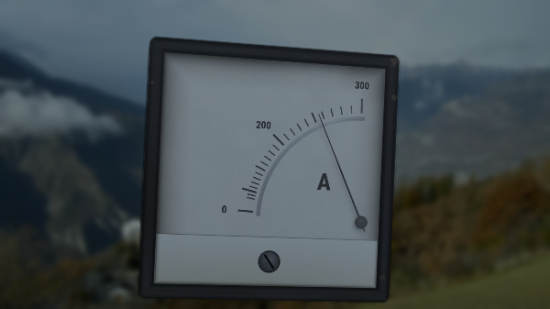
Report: 255; A
